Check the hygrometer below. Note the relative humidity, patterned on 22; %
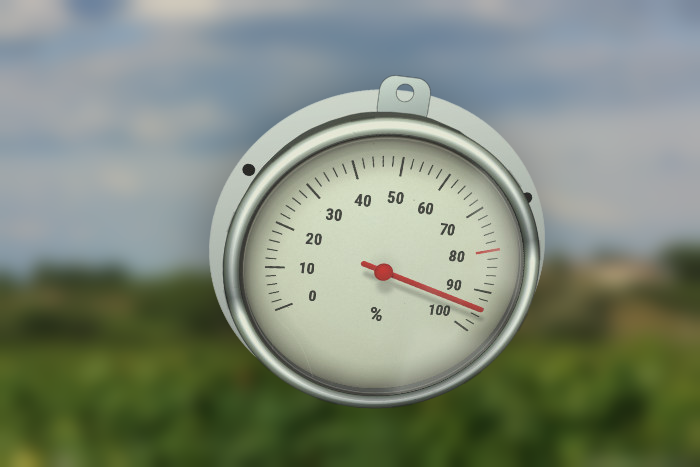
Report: 94; %
